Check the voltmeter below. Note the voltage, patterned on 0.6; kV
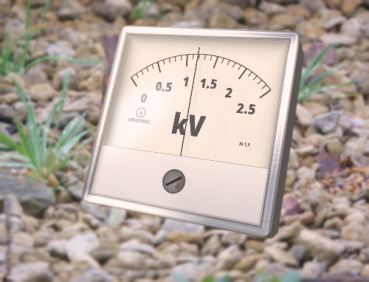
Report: 1.2; kV
